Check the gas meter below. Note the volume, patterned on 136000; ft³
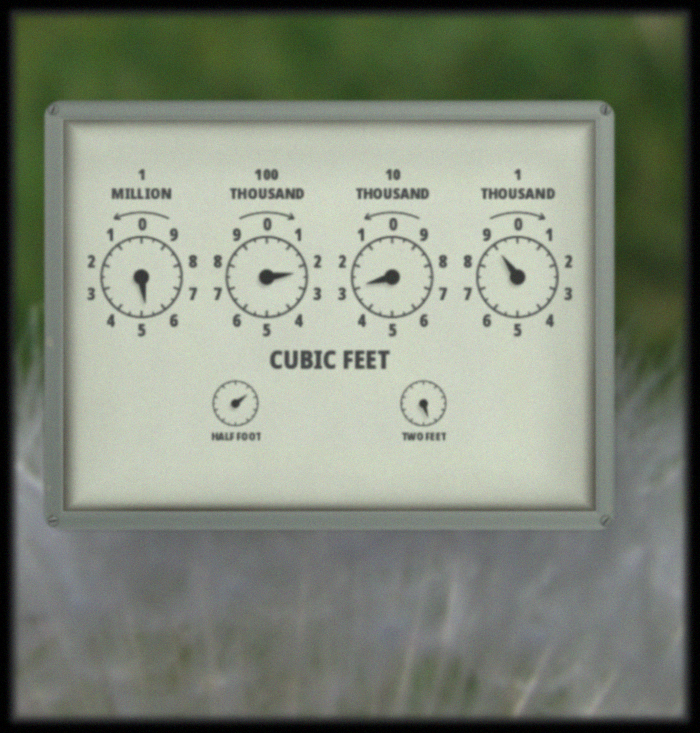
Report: 522900; ft³
